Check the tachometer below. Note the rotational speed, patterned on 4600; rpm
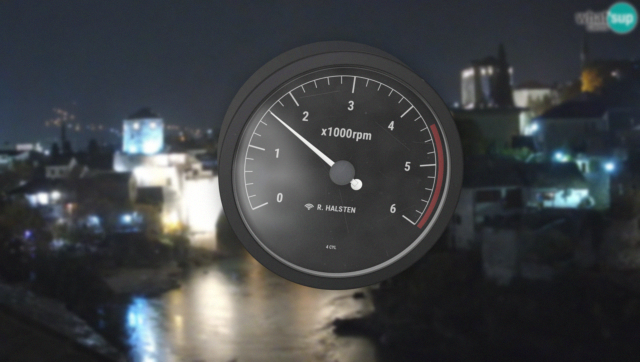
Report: 1600; rpm
